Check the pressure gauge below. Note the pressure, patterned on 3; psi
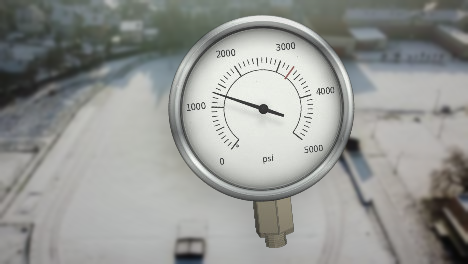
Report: 1300; psi
